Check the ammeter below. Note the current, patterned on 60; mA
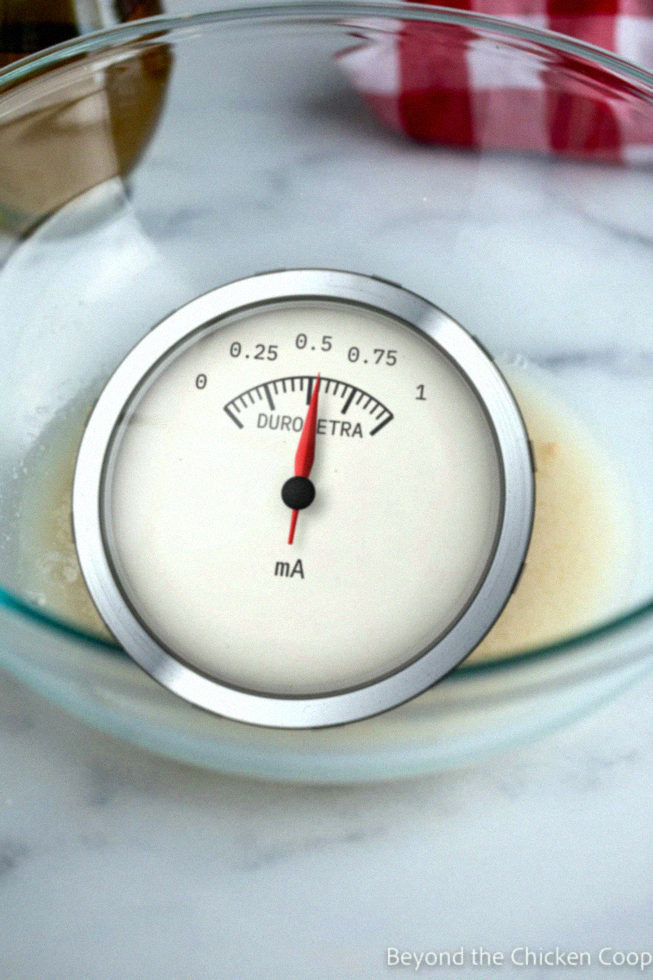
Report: 0.55; mA
